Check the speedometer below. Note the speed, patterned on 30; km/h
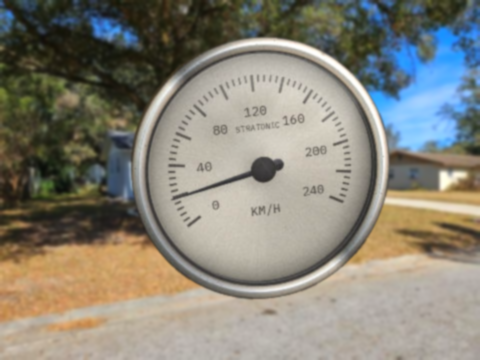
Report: 20; km/h
